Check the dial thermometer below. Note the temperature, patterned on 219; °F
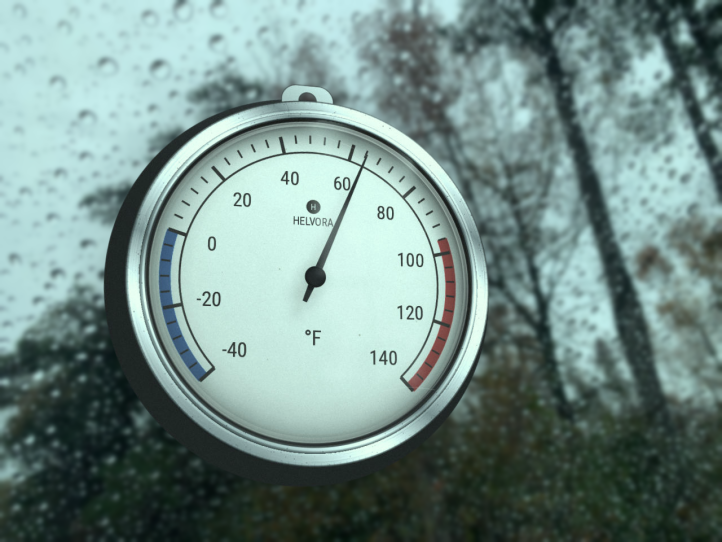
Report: 64; °F
